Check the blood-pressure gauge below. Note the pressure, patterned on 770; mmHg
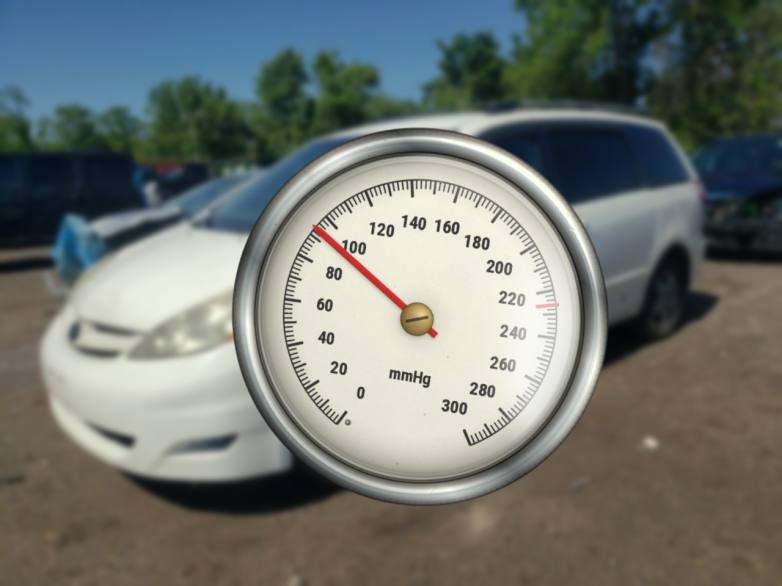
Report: 94; mmHg
